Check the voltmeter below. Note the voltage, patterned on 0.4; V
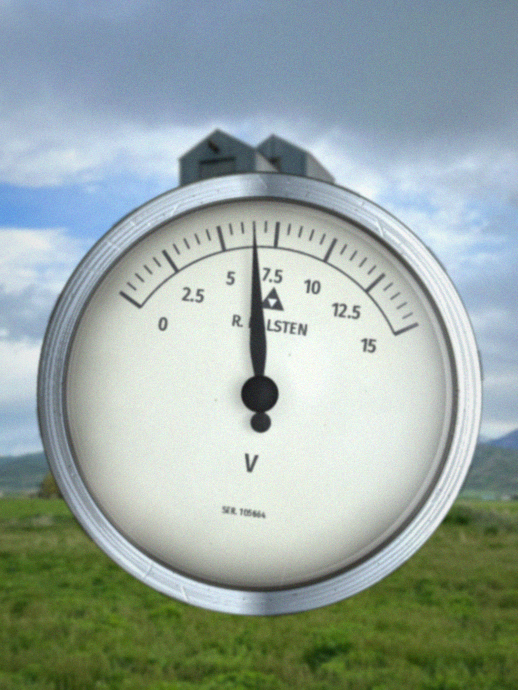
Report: 6.5; V
